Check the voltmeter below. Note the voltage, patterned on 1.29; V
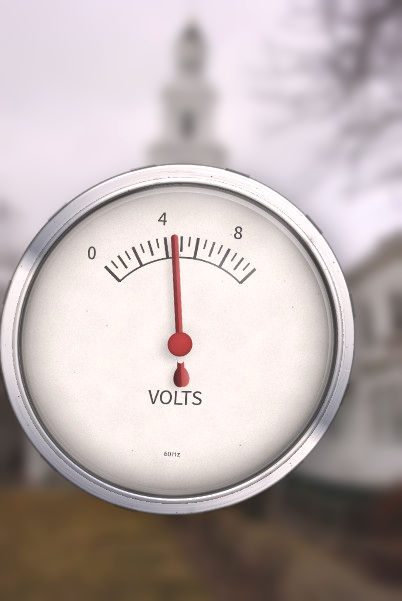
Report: 4.5; V
